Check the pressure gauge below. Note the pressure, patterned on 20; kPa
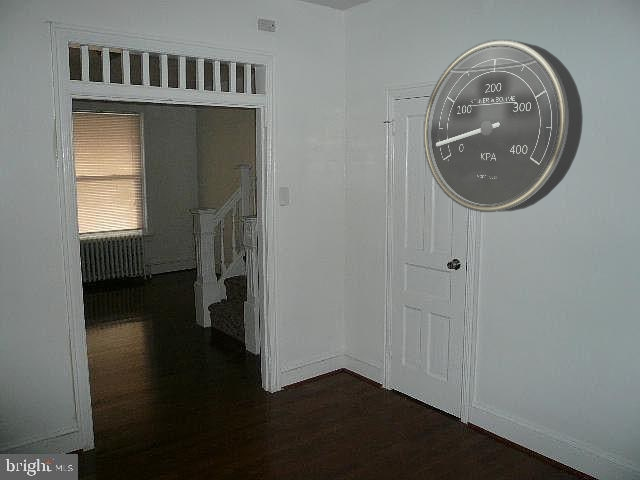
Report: 25; kPa
